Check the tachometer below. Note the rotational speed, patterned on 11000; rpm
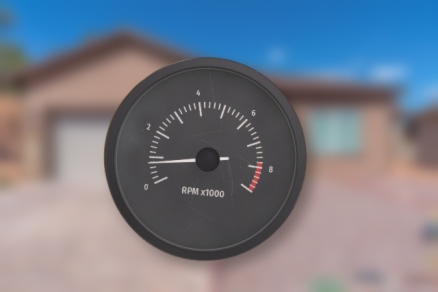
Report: 800; rpm
